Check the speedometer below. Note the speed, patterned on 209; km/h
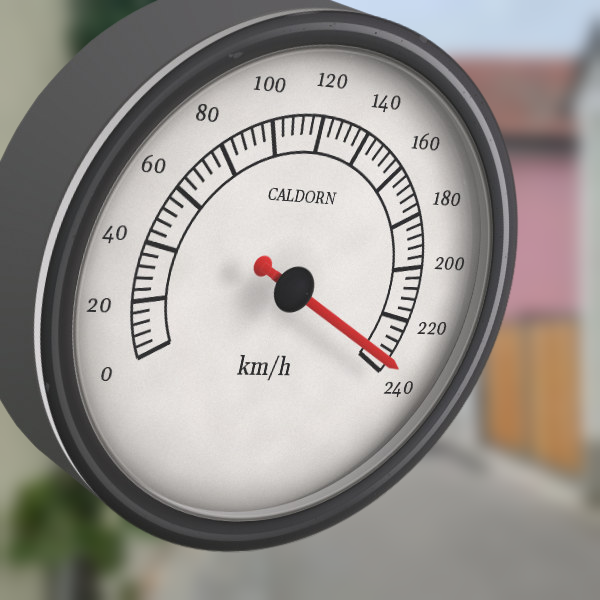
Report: 236; km/h
